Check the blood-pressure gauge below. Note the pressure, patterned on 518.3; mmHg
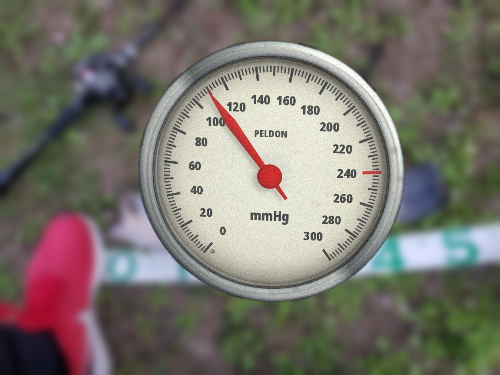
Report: 110; mmHg
